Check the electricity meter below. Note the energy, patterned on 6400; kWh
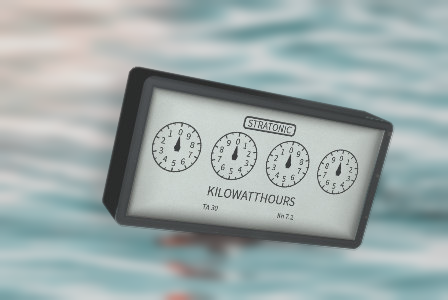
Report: 0; kWh
